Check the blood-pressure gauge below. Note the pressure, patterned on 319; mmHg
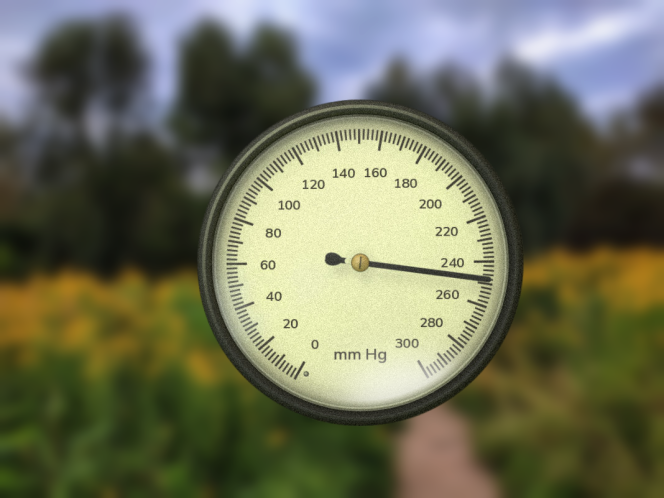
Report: 248; mmHg
